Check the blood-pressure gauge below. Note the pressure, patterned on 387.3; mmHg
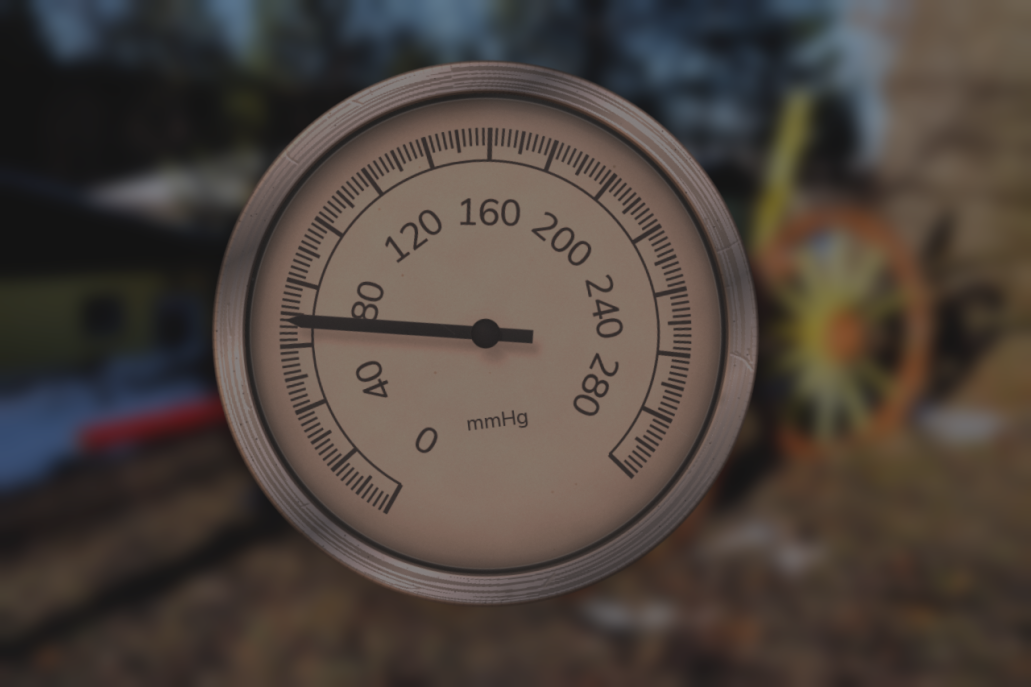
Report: 68; mmHg
